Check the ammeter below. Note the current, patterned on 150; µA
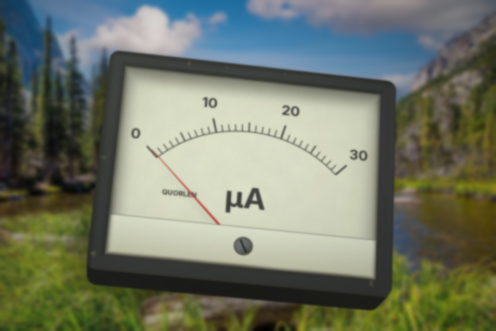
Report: 0; µA
